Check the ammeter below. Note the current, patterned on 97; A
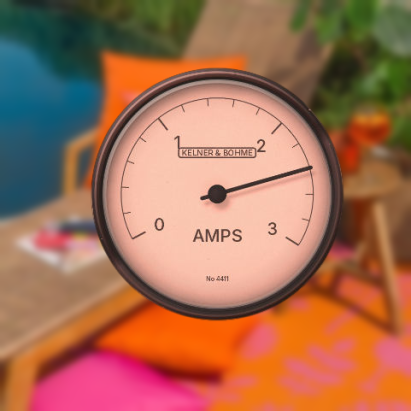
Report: 2.4; A
